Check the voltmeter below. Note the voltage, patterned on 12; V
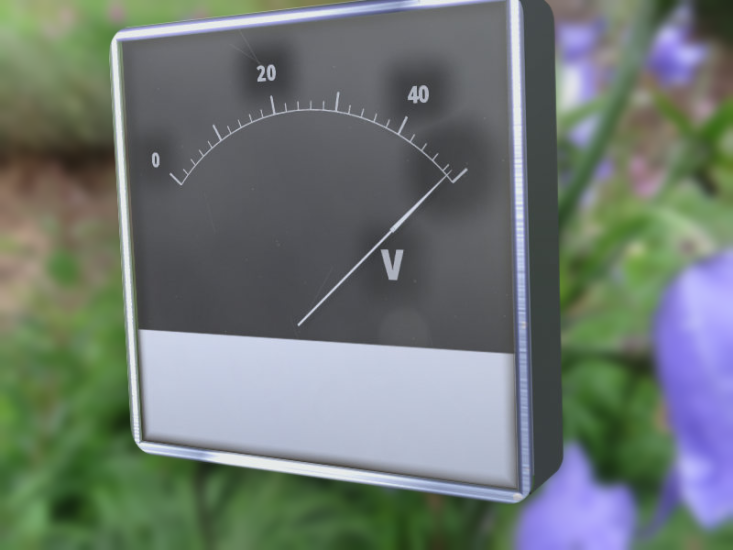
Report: 49; V
